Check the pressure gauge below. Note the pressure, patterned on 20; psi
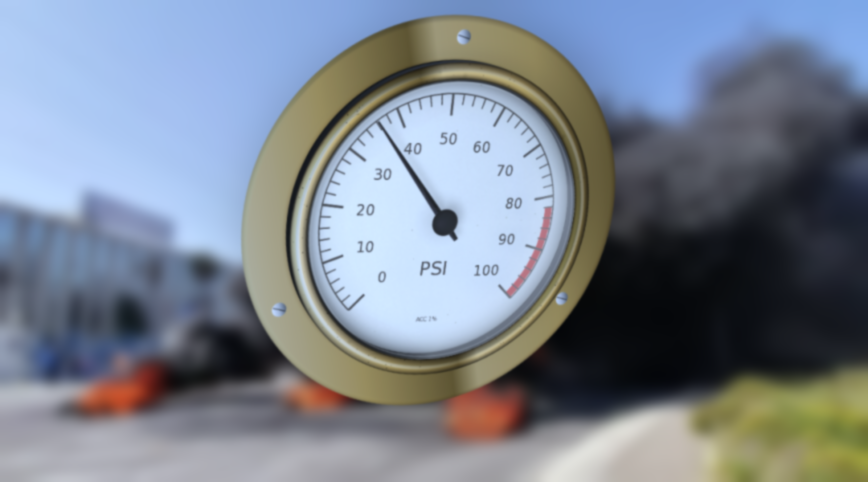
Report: 36; psi
